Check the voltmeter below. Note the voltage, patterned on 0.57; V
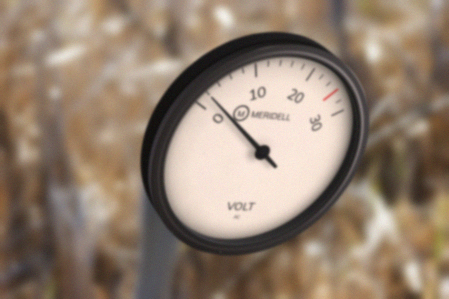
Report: 2; V
